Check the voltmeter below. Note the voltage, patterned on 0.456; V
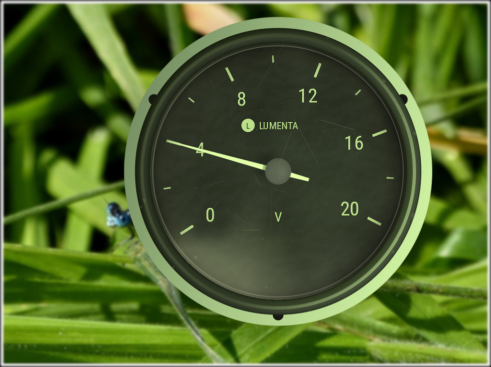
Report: 4; V
